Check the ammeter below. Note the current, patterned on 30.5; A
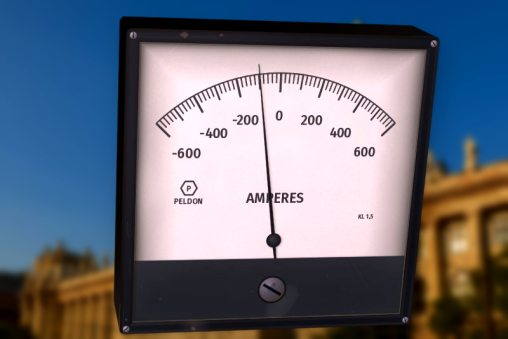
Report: -100; A
